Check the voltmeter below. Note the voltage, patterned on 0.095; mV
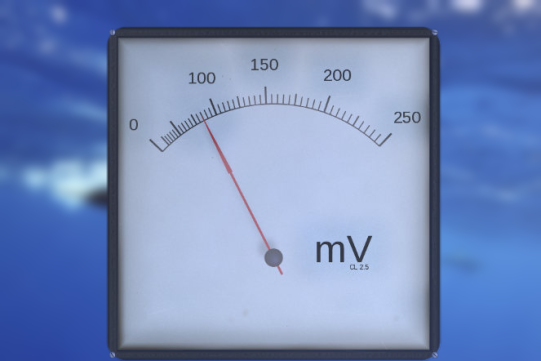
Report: 85; mV
